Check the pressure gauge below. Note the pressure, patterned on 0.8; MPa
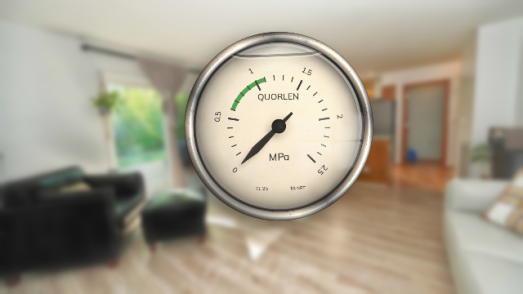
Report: 0; MPa
